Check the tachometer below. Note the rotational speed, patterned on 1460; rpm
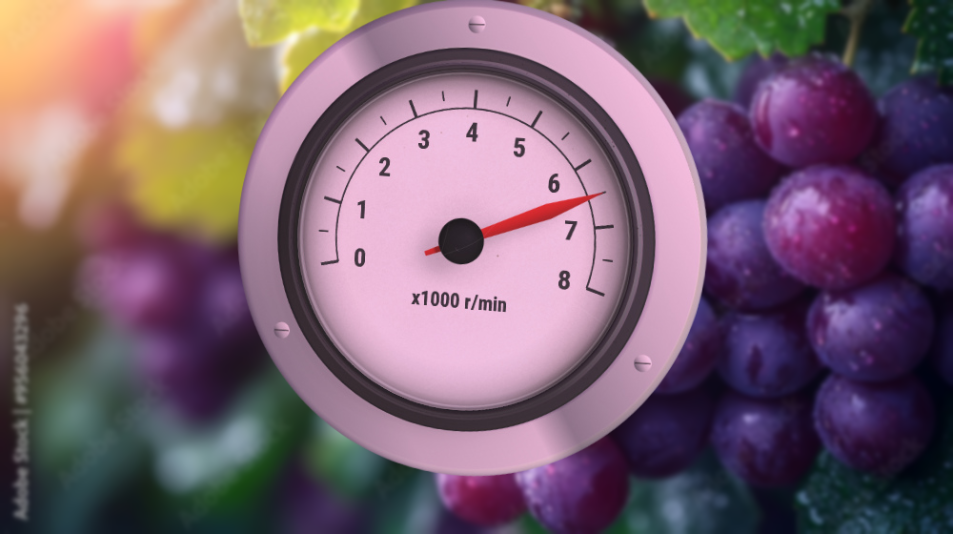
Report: 6500; rpm
